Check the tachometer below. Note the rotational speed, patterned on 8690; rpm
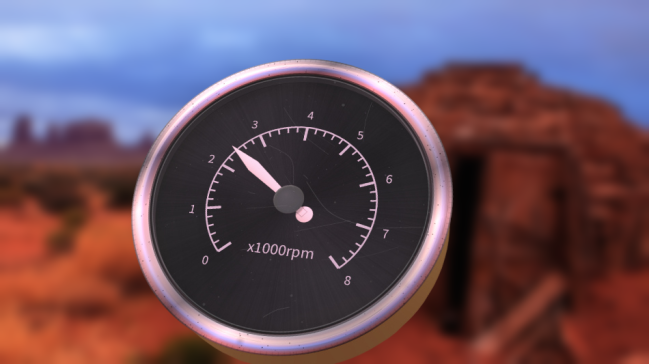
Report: 2400; rpm
